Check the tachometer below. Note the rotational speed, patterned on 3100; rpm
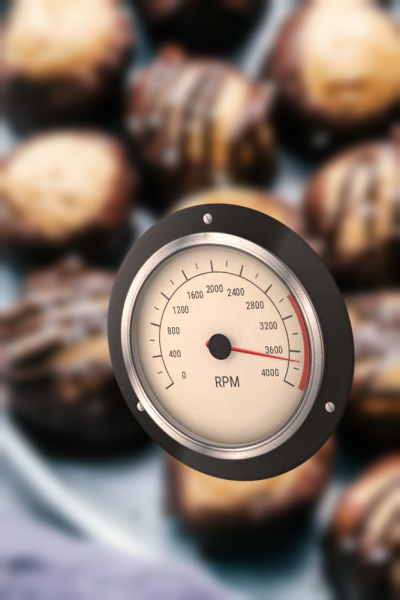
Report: 3700; rpm
